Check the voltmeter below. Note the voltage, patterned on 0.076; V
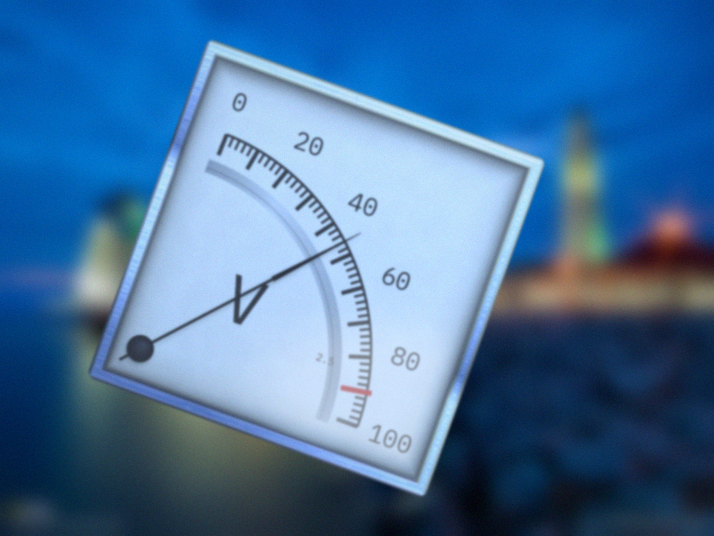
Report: 46; V
